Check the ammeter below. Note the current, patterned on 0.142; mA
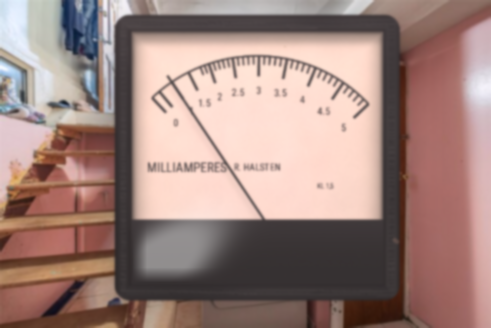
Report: 1; mA
